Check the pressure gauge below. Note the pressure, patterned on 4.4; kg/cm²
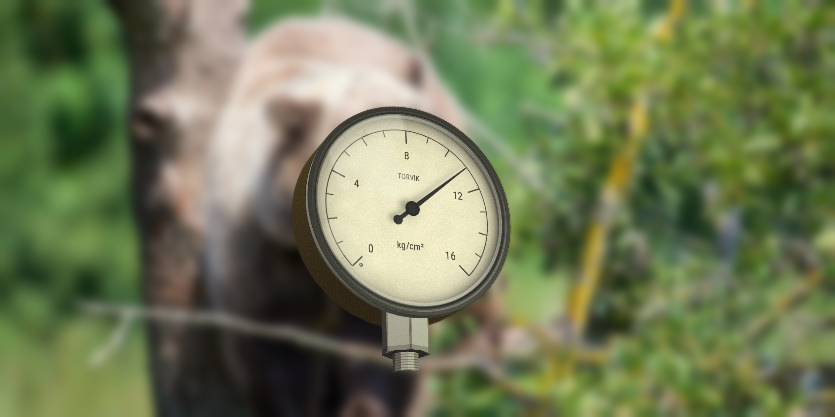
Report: 11; kg/cm²
